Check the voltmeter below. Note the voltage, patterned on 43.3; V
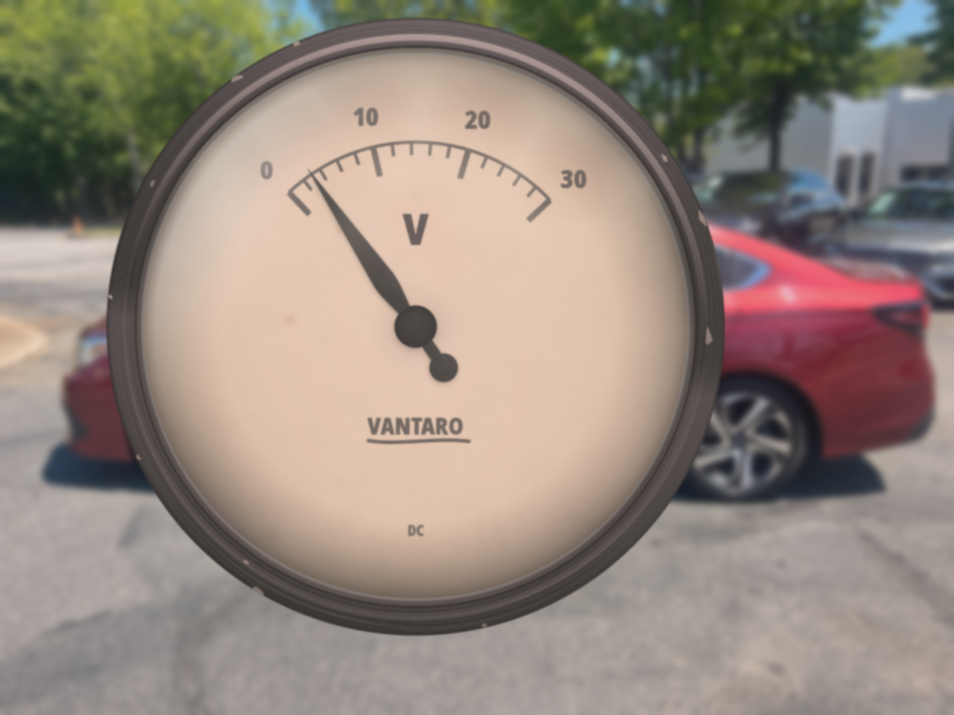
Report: 3; V
